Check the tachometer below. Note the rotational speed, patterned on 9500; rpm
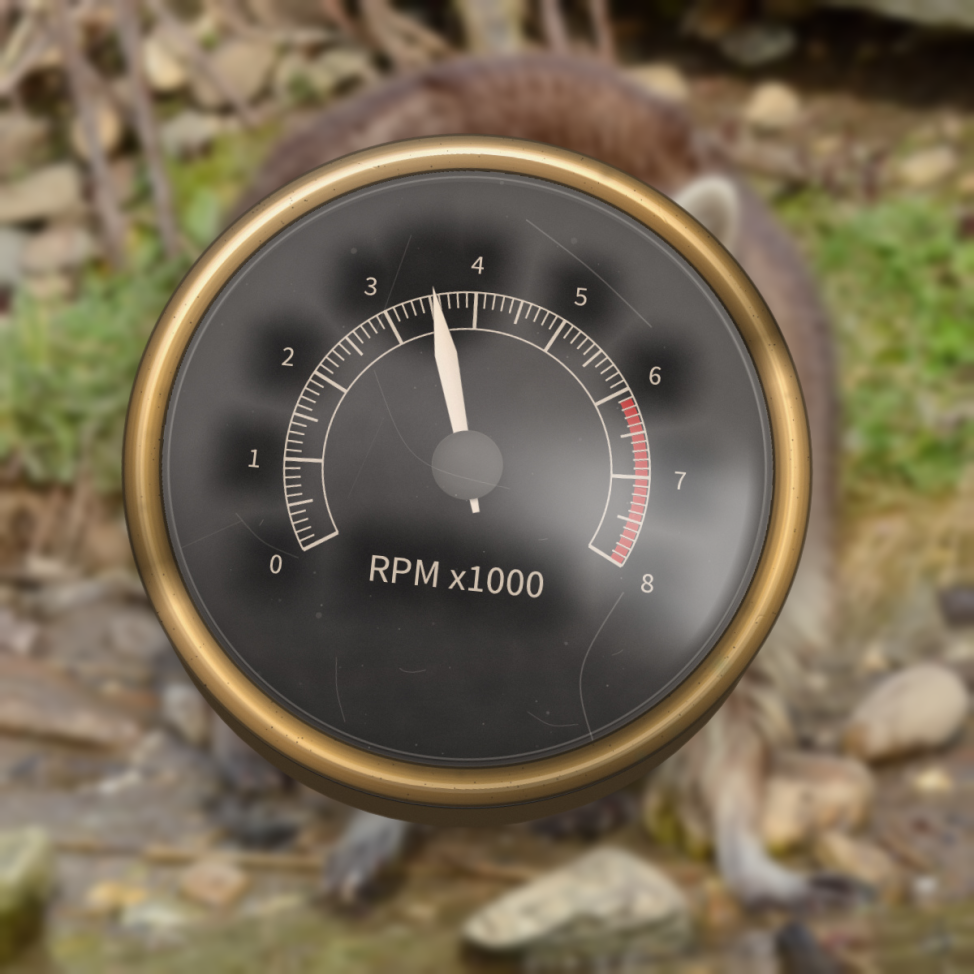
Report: 3550; rpm
